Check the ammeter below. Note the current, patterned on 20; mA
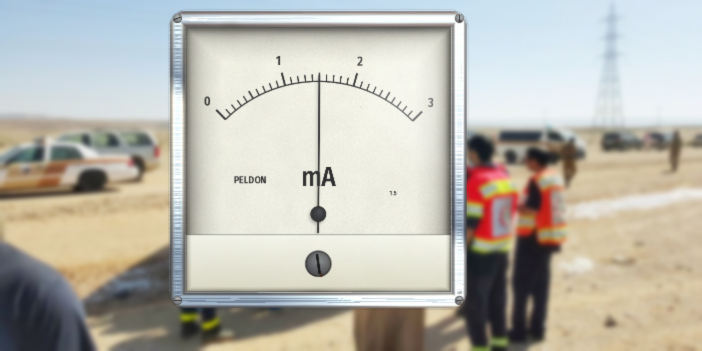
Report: 1.5; mA
